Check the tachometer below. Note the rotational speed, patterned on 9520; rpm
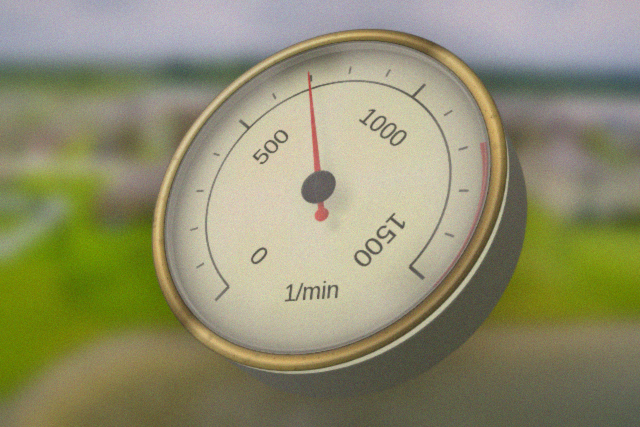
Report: 700; rpm
